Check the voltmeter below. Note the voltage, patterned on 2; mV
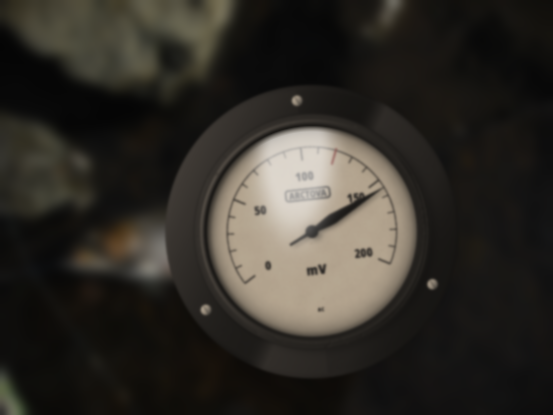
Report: 155; mV
